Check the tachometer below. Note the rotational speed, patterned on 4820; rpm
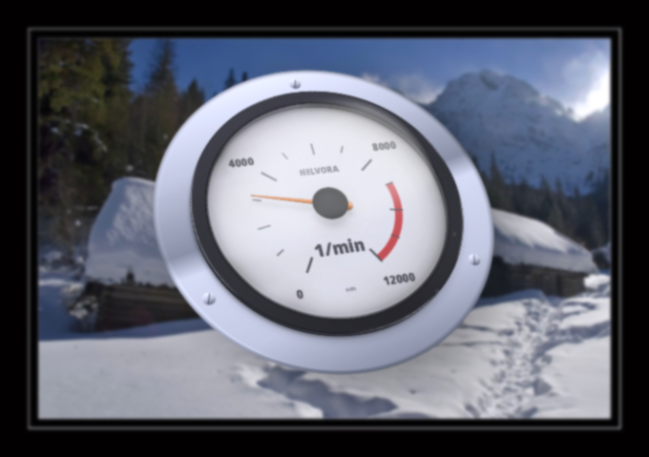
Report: 3000; rpm
